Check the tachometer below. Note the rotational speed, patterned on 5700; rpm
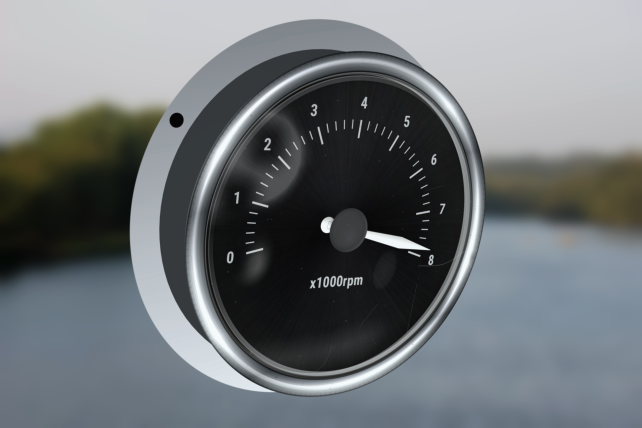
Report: 7800; rpm
